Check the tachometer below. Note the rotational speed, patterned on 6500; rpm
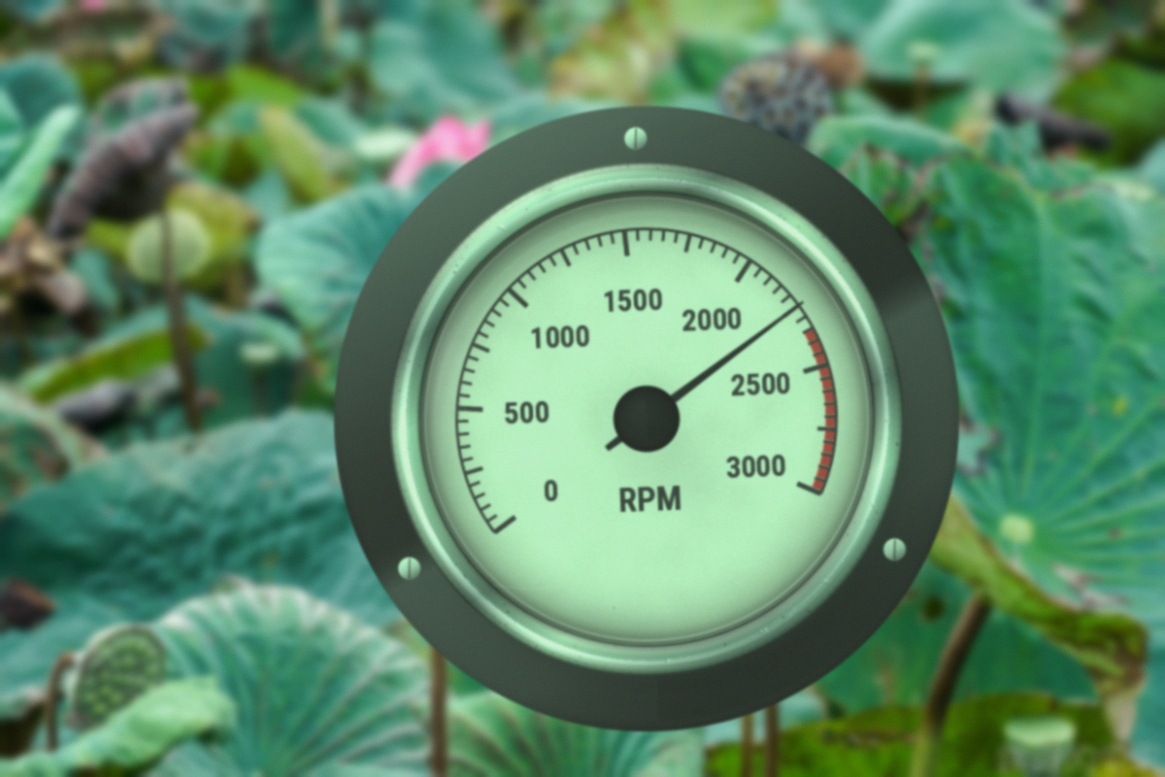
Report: 2250; rpm
